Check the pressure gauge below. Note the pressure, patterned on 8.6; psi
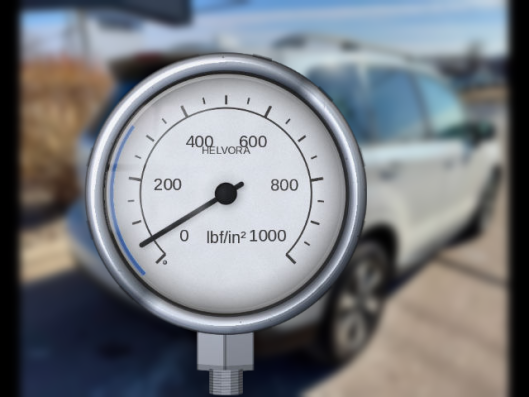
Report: 50; psi
